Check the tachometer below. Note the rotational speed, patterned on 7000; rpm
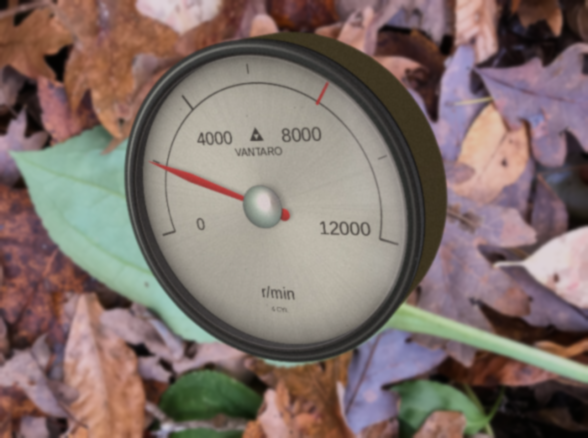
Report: 2000; rpm
